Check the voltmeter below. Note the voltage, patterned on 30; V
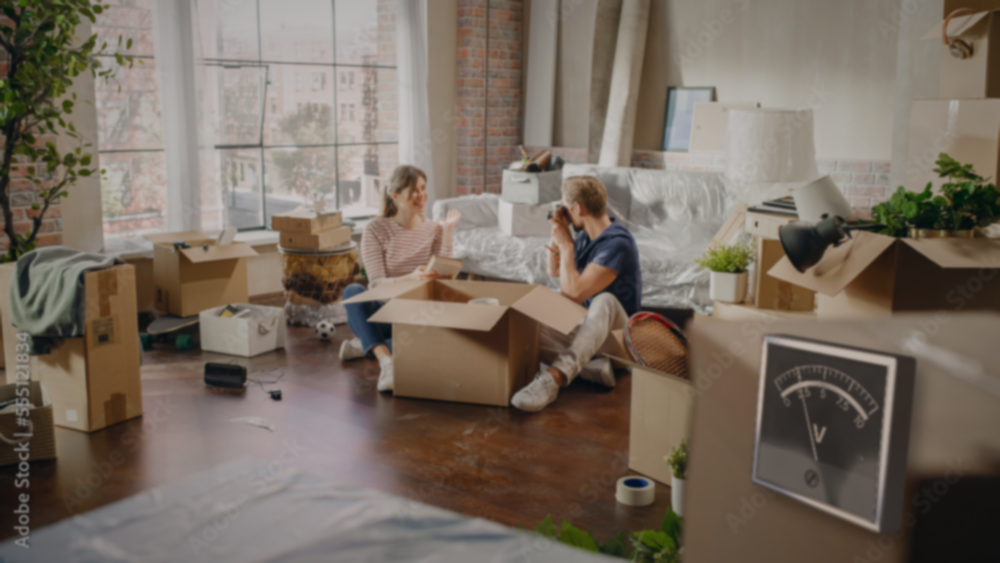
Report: 2.5; V
